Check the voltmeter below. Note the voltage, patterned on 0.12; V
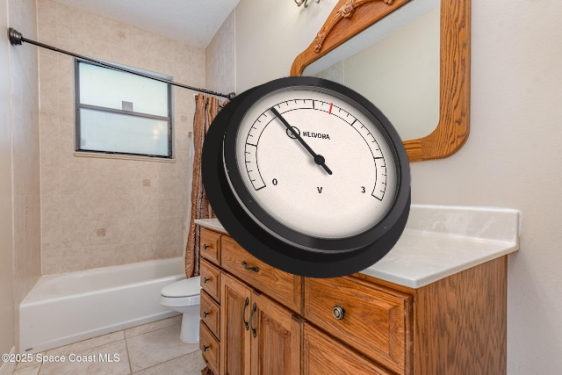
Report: 1; V
